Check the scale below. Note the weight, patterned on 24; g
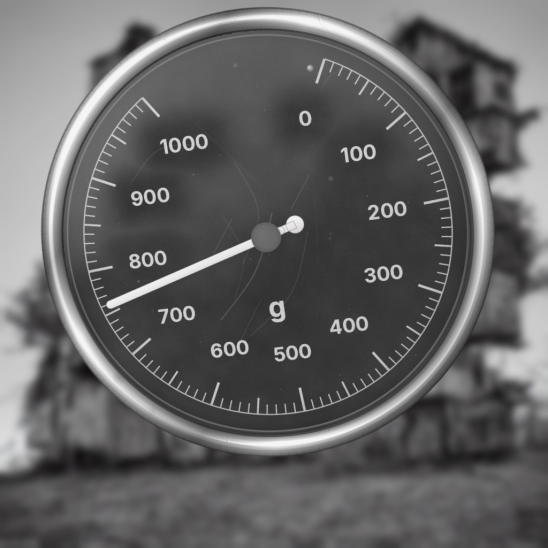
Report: 760; g
